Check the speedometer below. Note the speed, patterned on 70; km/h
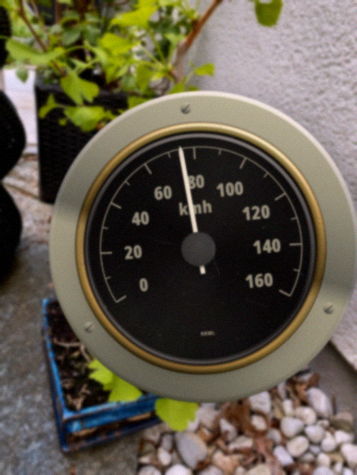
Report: 75; km/h
